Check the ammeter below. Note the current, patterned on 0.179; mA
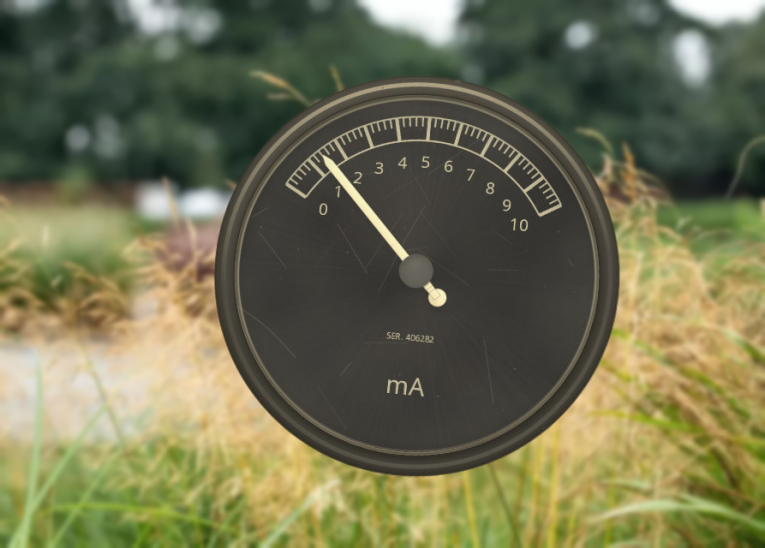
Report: 1.4; mA
